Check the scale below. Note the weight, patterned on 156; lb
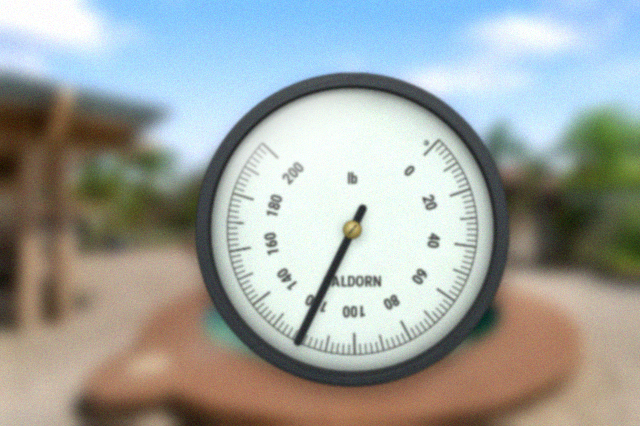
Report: 120; lb
